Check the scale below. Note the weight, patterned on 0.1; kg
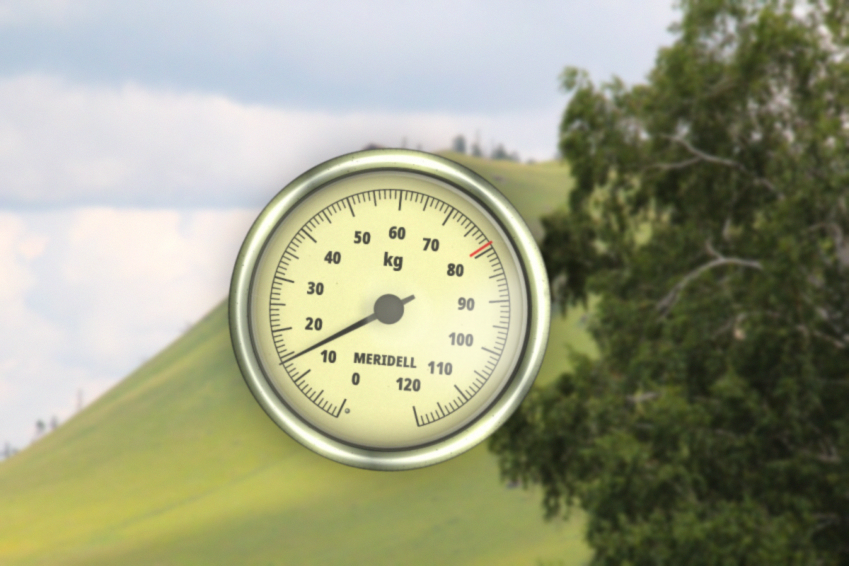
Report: 14; kg
